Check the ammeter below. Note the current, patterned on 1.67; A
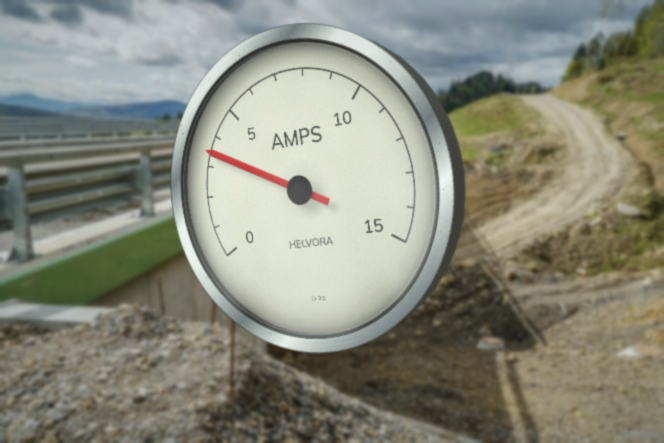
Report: 3.5; A
